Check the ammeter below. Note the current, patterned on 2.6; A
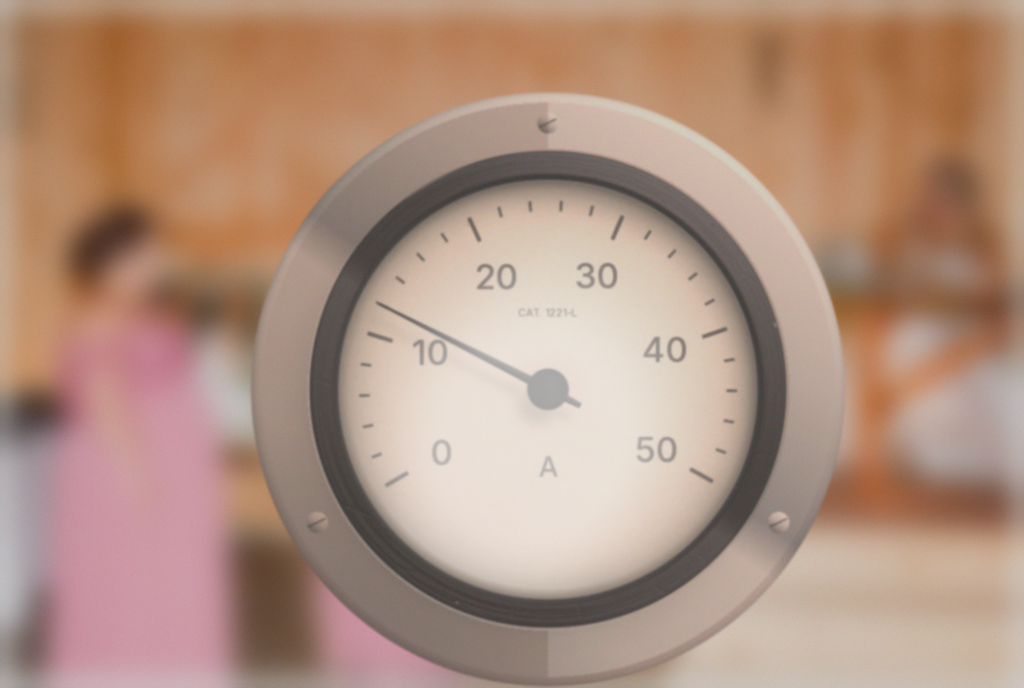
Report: 12; A
